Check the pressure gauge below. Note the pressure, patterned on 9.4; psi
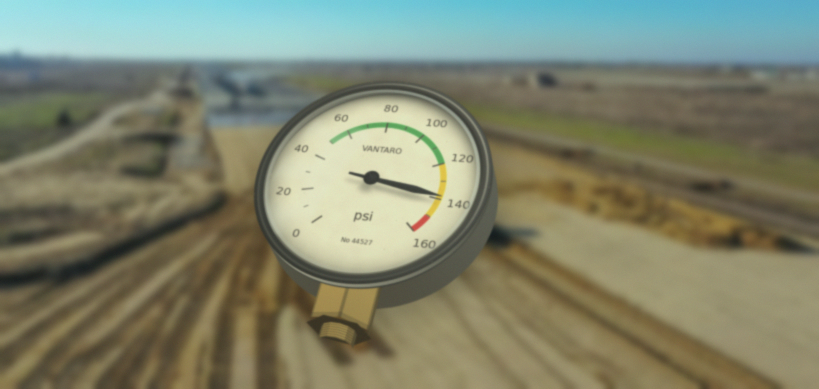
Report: 140; psi
